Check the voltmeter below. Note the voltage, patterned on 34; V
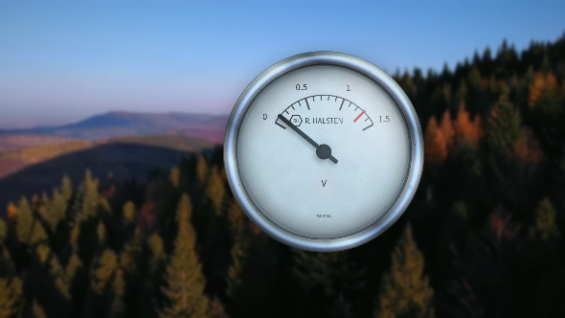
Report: 0.1; V
